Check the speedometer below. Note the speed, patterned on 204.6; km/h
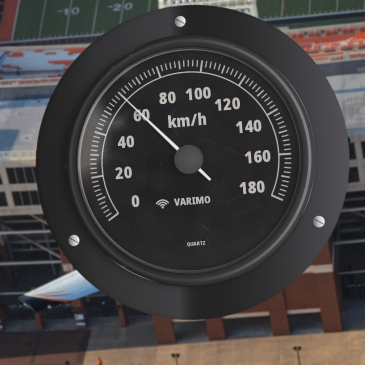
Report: 60; km/h
